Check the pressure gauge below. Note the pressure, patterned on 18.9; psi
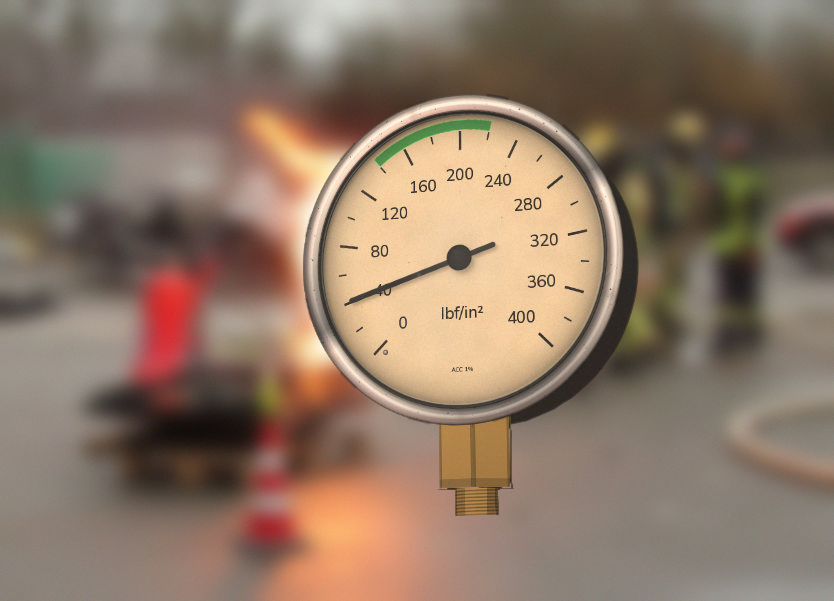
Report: 40; psi
